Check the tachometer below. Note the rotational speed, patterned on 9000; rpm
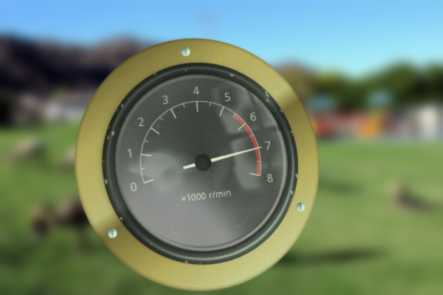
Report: 7000; rpm
